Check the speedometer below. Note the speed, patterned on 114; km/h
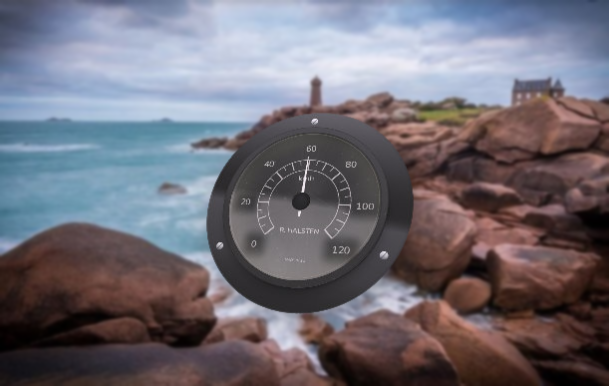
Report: 60; km/h
